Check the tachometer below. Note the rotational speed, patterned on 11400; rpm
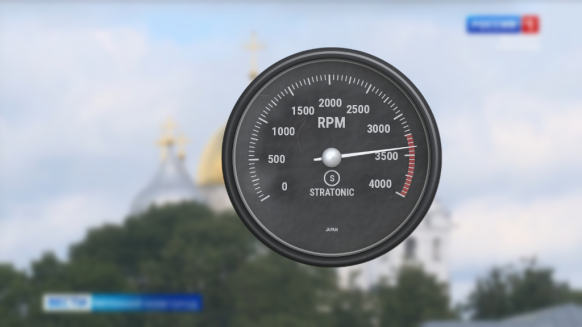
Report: 3400; rpm
